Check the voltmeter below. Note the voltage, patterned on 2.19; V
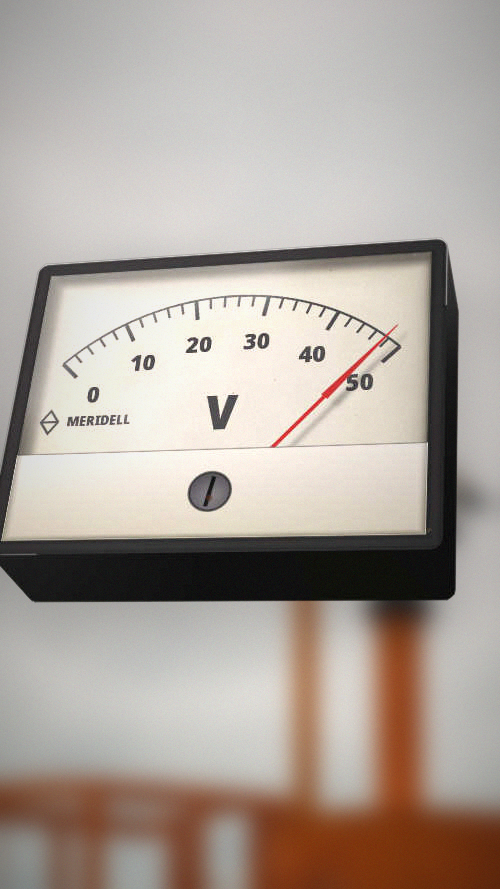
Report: 48; V
